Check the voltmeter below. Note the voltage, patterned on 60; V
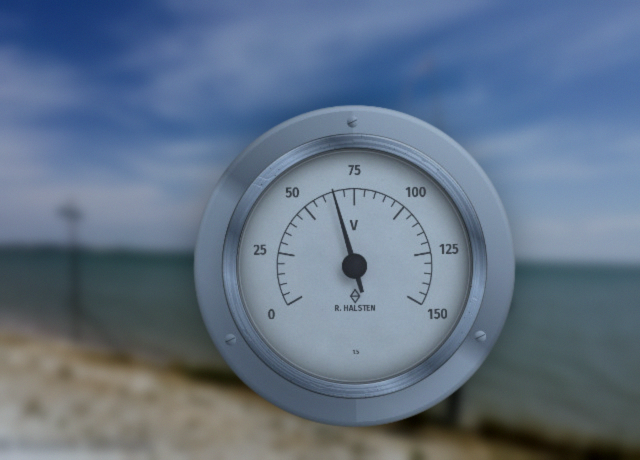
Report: 65; V
